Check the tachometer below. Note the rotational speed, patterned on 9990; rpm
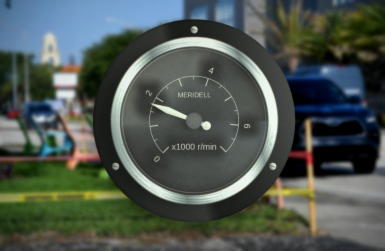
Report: 1750; rpm
